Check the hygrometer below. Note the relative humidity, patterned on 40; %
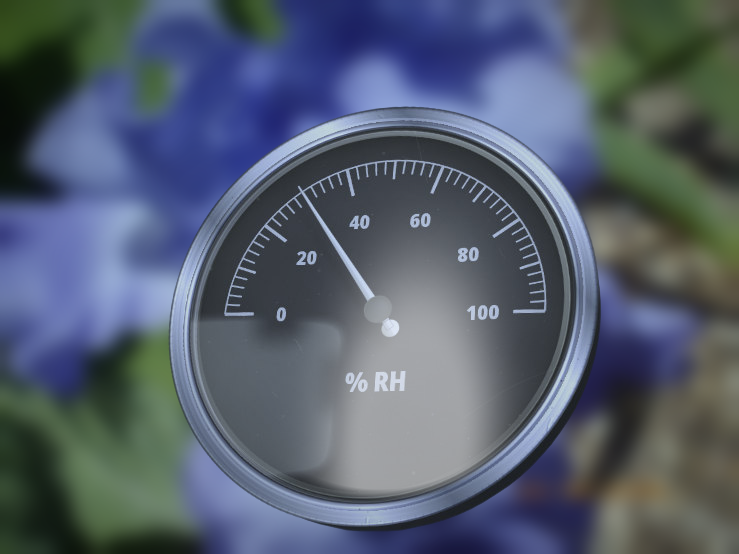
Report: 30; %
